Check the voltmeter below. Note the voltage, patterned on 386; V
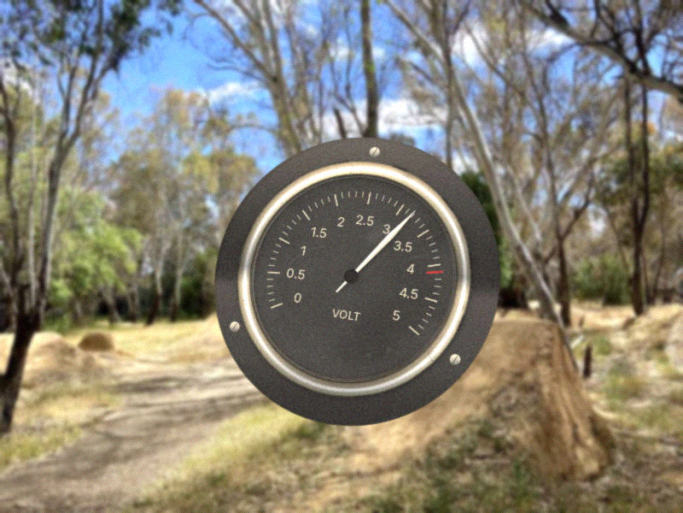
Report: 3.2; V
